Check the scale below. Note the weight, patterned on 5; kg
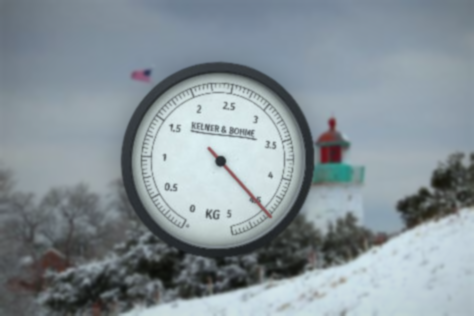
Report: 4.5; kg
